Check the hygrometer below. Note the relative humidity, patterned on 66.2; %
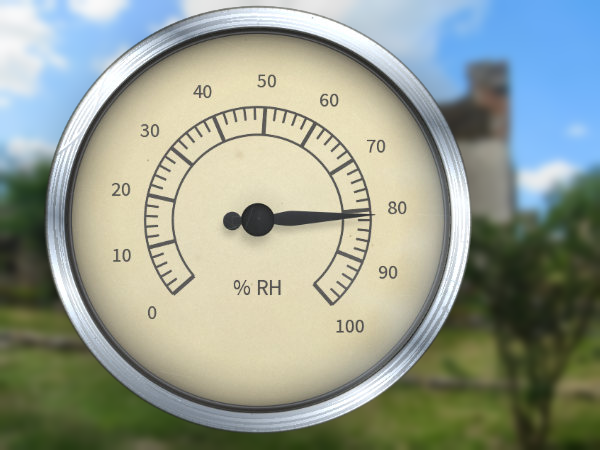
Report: 81; %
